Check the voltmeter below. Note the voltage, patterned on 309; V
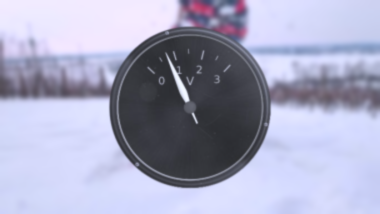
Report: 0.75; V
